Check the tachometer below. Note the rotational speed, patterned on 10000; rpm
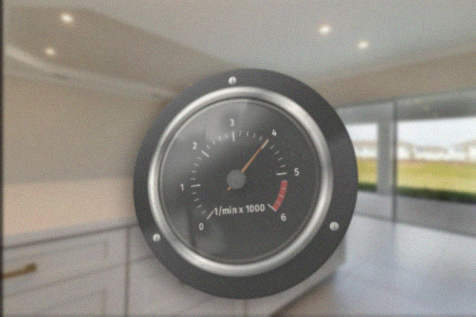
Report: 4000; rpm
